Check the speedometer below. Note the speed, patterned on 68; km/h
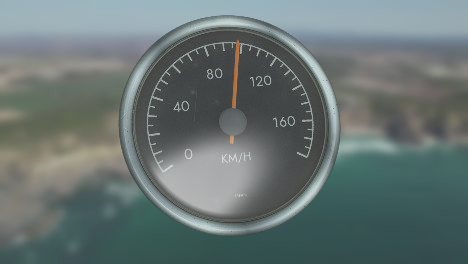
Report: 97.5; km/h
